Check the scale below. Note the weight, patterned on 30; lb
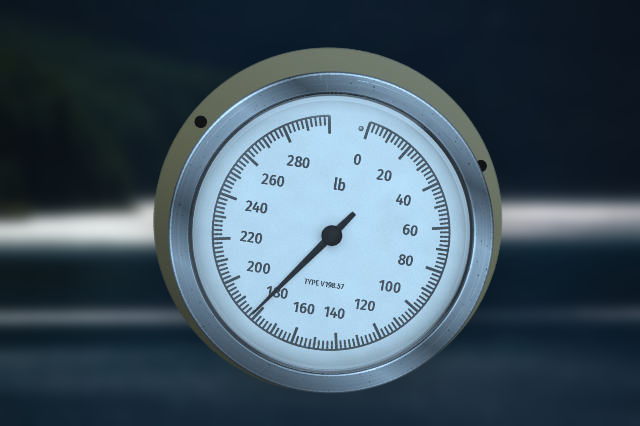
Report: 182; lb
